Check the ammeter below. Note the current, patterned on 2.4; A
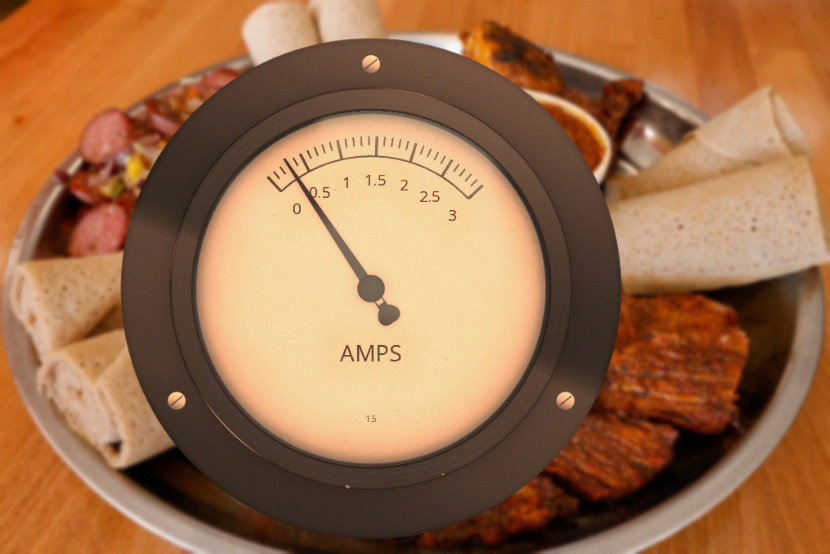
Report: 0.3; A
